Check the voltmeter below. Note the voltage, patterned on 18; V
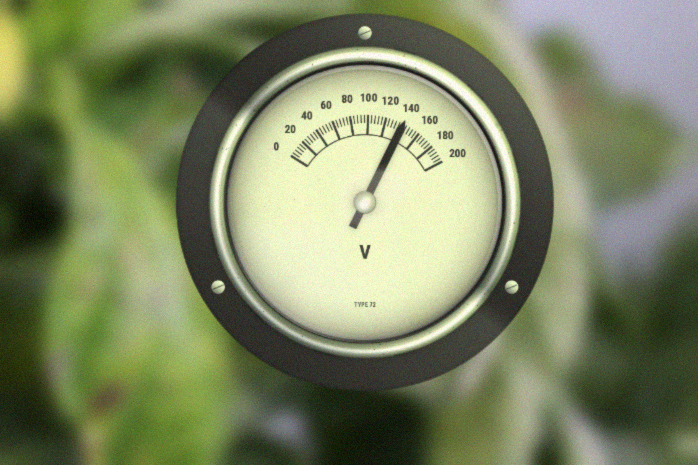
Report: 140; V
